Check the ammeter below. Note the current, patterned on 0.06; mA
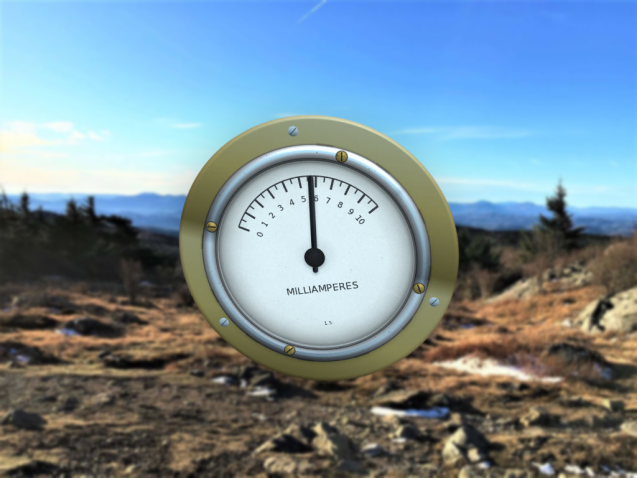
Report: 5.75; mA
